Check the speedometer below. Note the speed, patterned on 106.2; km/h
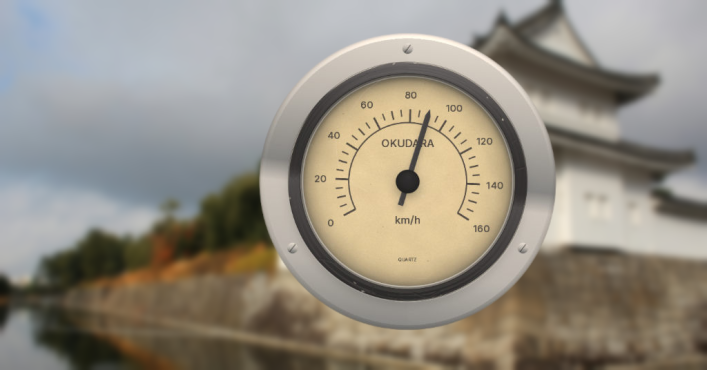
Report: 90; km/h
